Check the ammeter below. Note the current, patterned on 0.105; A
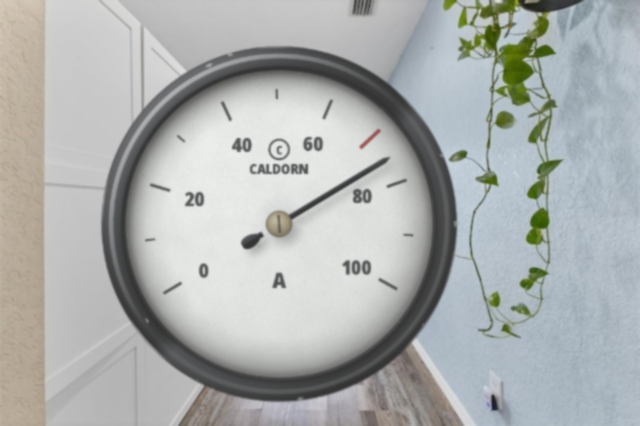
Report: 75; A
